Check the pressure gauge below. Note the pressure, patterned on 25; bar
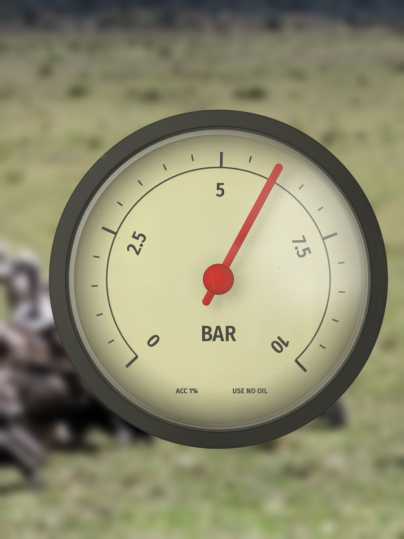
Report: 6; bar
